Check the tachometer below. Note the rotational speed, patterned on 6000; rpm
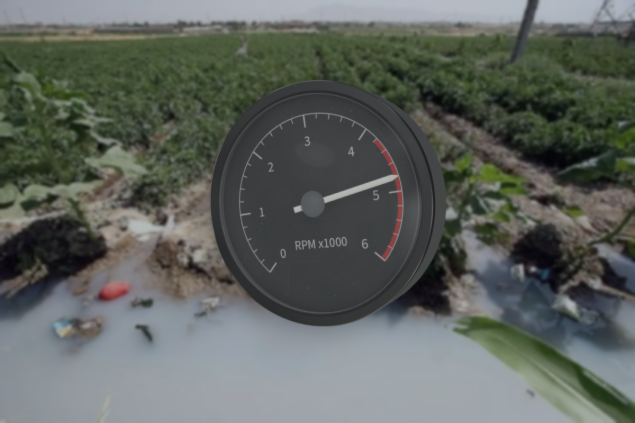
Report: 4800; rpm
